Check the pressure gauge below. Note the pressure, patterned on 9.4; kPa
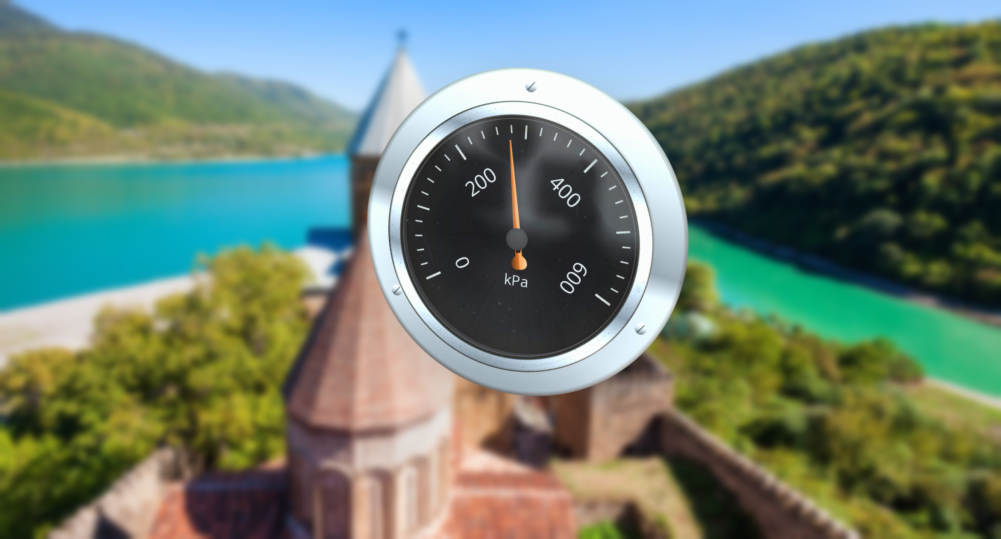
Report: 280; kPa
